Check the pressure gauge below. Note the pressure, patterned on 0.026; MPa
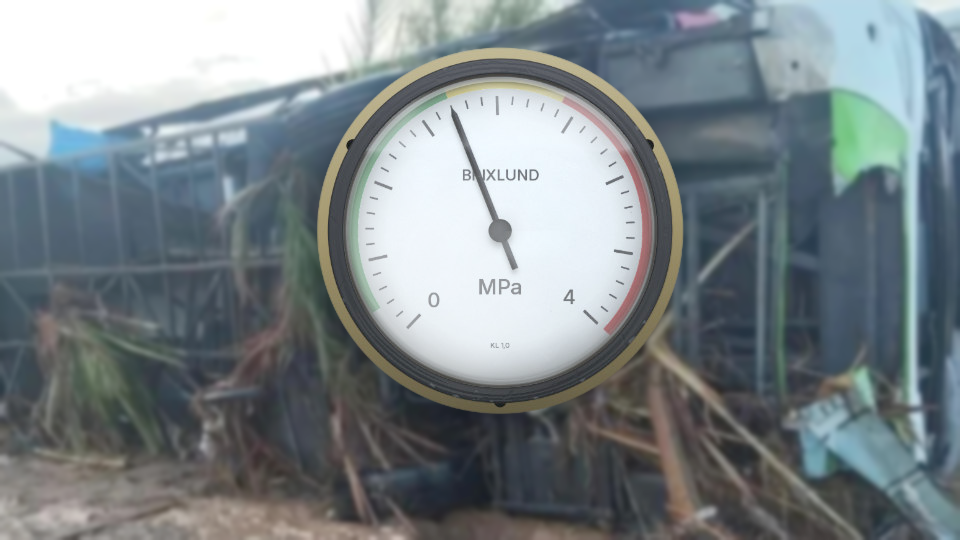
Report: 1.7; MPa
